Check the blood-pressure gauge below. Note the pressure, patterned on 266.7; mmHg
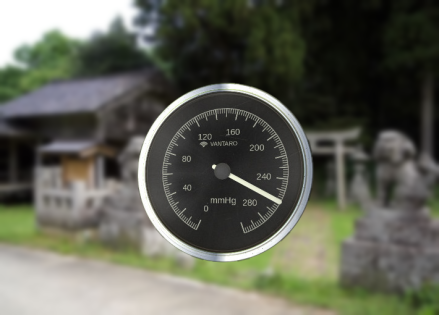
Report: 260; mmHg
